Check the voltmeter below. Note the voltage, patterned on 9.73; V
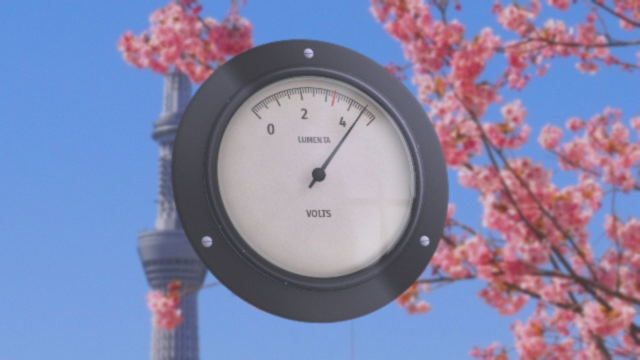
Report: 4.5; V
